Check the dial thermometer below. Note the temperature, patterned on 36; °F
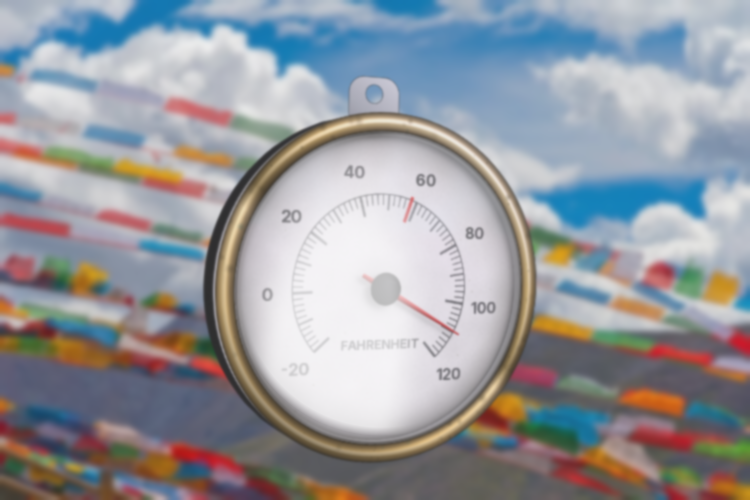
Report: 110; °F
